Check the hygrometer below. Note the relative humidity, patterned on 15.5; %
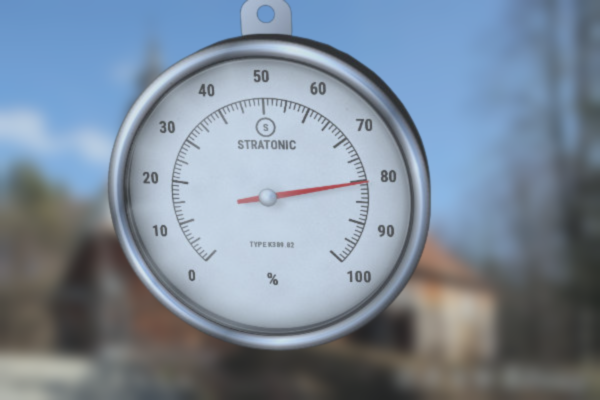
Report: 80; %
